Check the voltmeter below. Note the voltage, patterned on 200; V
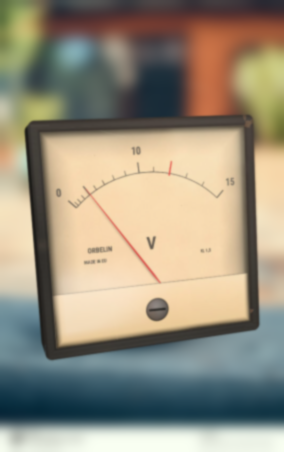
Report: 5; V
